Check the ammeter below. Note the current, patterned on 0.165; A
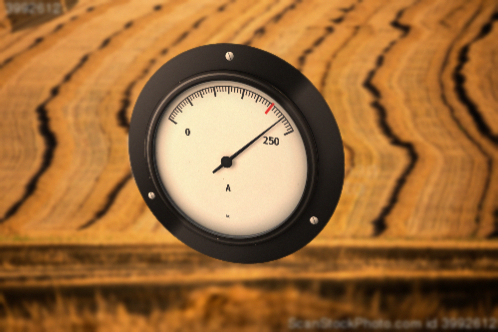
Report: 225; A
